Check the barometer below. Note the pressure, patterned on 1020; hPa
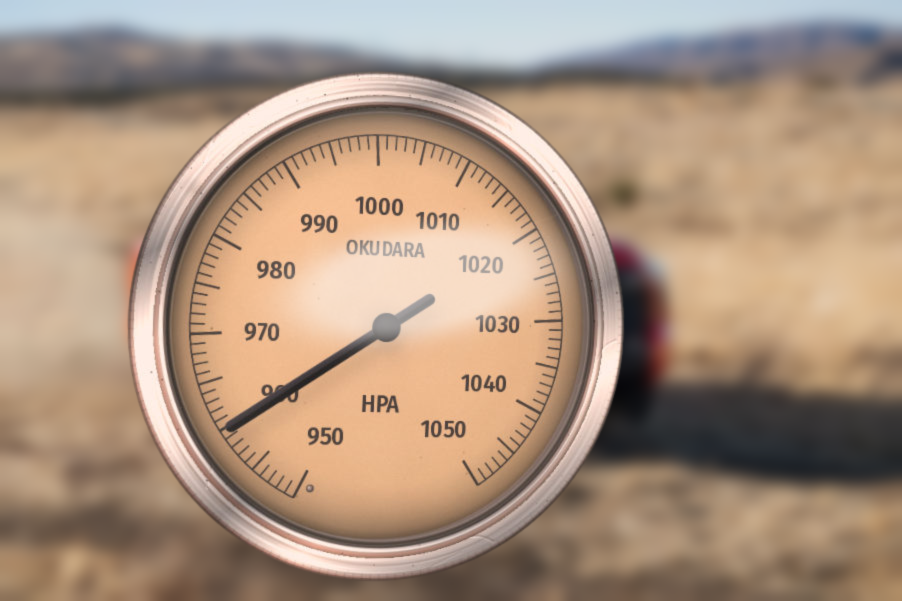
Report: 960; hPa
